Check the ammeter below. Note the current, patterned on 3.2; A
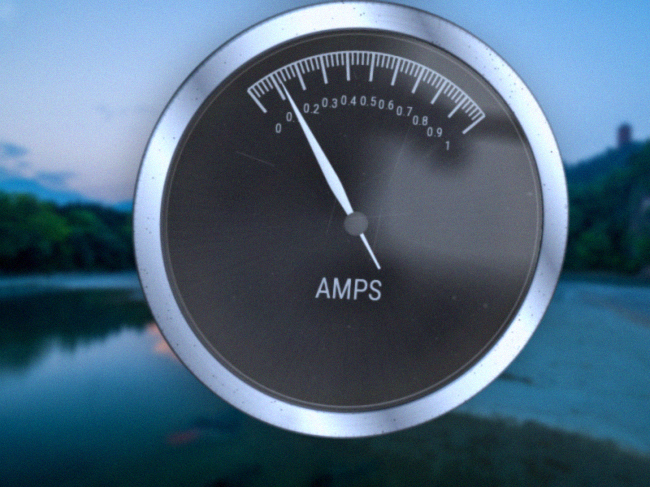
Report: 0.12; A
